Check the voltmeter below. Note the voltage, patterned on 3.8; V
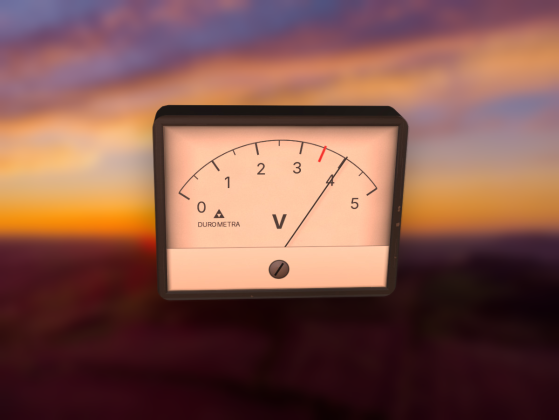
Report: 4; V
